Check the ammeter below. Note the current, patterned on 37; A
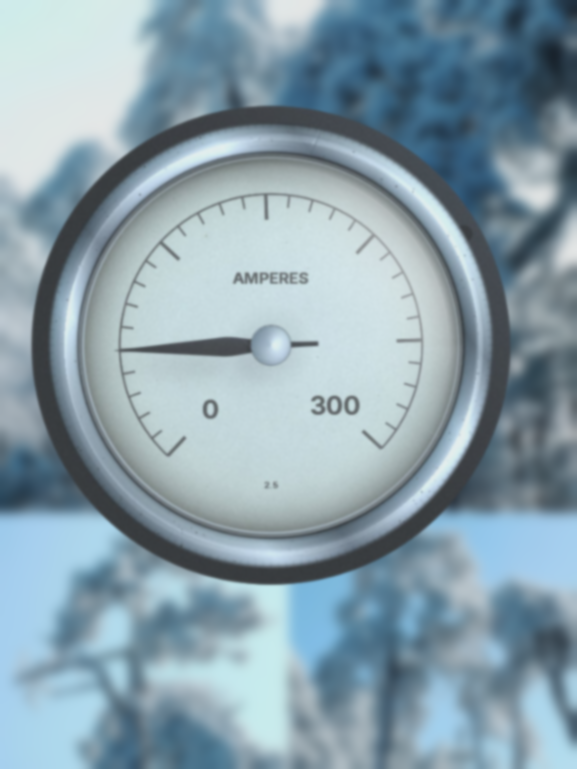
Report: 50; A
